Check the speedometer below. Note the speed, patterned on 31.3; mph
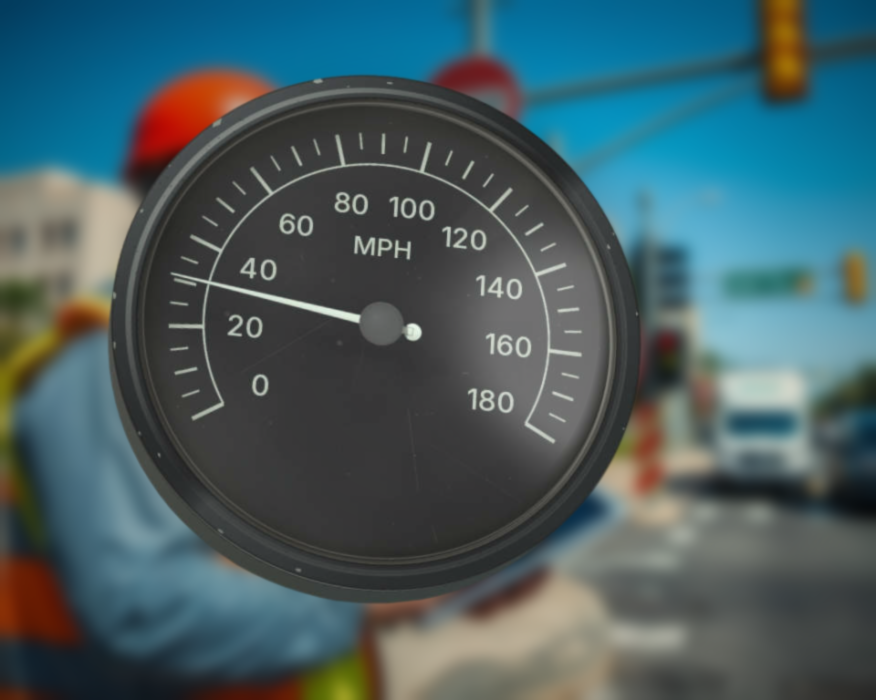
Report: 30; mph
